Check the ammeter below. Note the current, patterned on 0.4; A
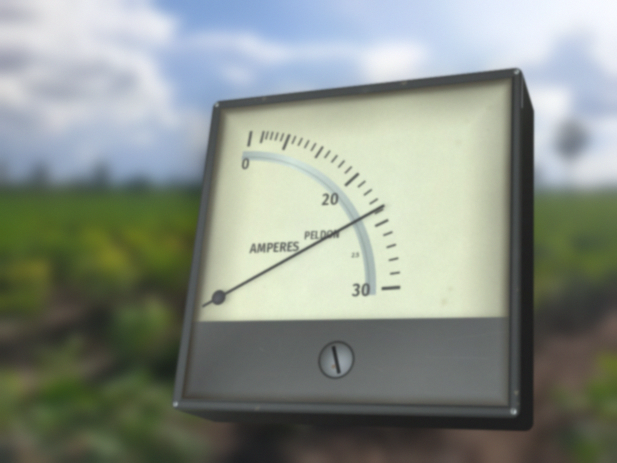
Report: 24; A
